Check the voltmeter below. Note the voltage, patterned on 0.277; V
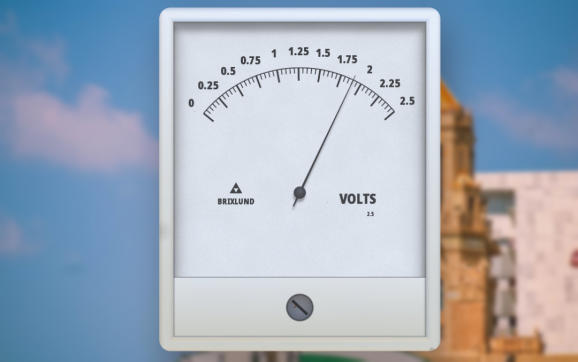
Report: 1.9; V
